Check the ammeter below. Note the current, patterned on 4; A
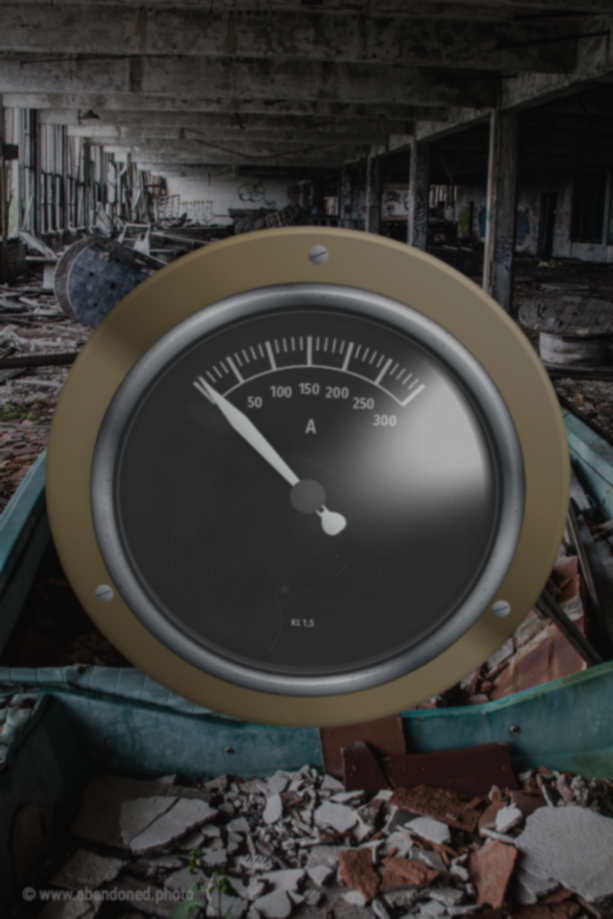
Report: 10; A
